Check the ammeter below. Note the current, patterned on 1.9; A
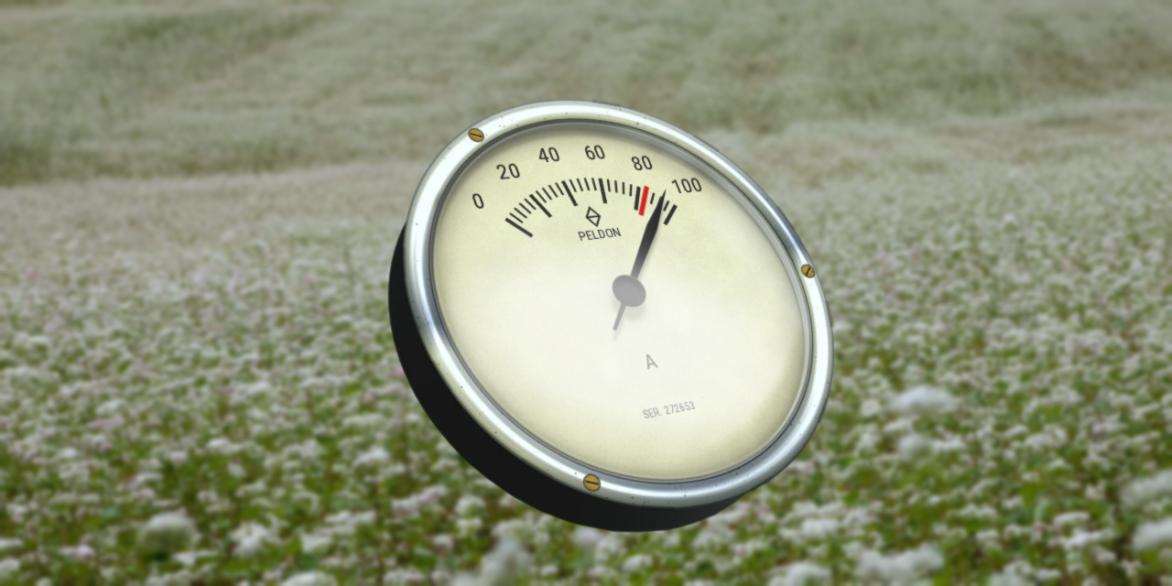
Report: 92; A
